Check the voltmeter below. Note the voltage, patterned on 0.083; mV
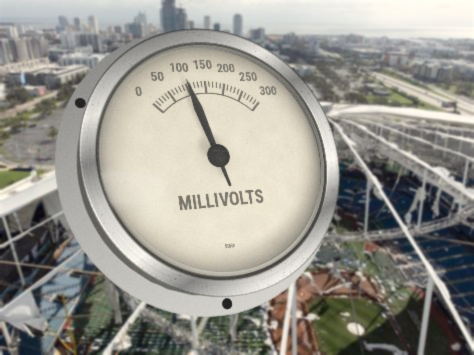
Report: 100; mV
